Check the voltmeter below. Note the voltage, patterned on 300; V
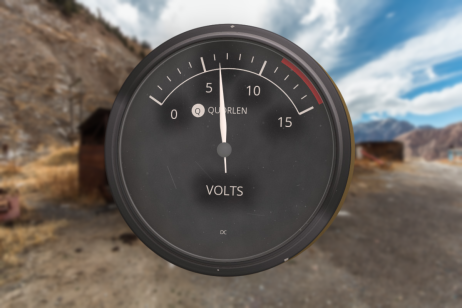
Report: 6.5; V
